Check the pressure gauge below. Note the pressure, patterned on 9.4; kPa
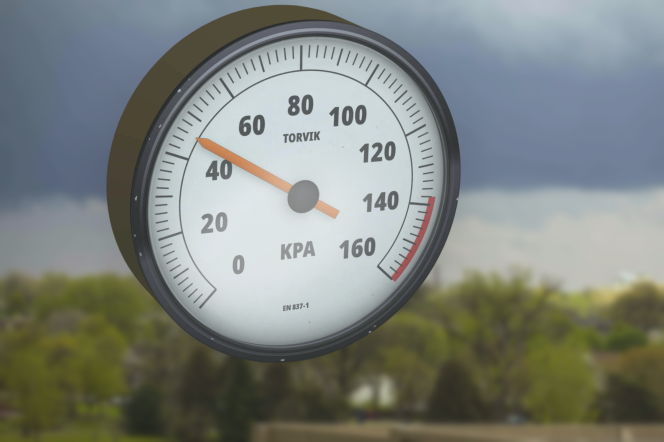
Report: 46; kPa
